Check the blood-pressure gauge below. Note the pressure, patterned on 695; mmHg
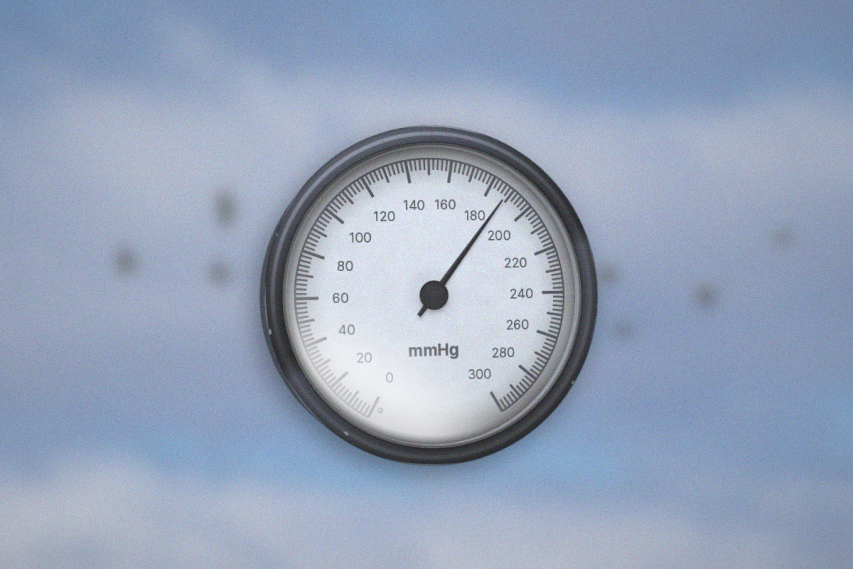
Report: 188; mmHg
